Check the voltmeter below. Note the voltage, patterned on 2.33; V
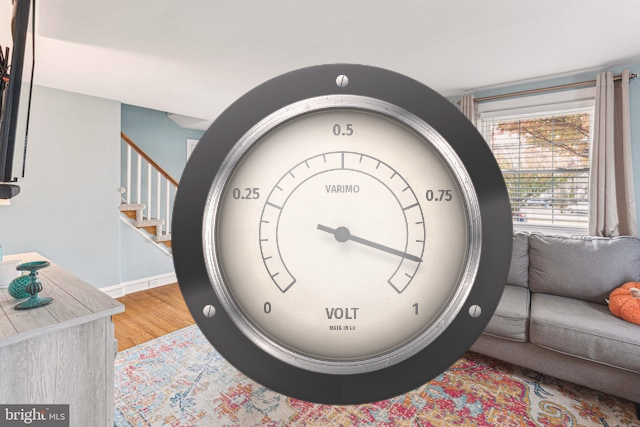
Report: 0.9; V
